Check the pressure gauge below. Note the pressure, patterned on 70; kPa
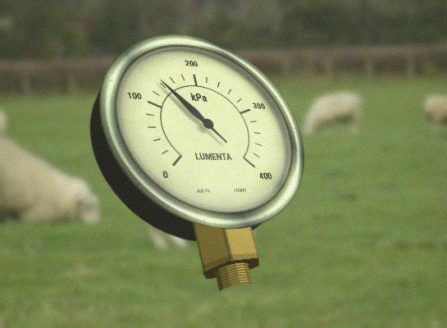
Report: 140; kPa
